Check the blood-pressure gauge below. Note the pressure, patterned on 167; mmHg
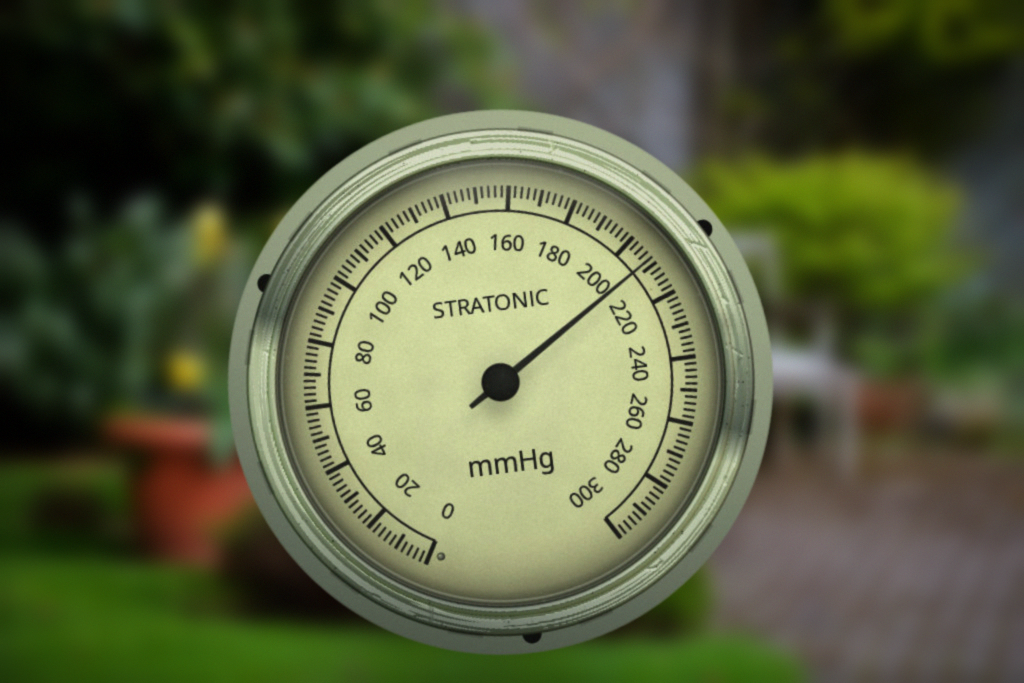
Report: 208; mmHg
